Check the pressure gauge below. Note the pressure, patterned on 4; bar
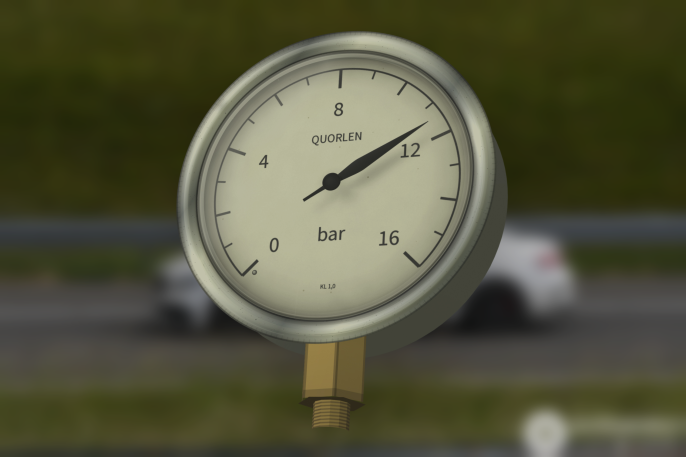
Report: 11.5; bar
